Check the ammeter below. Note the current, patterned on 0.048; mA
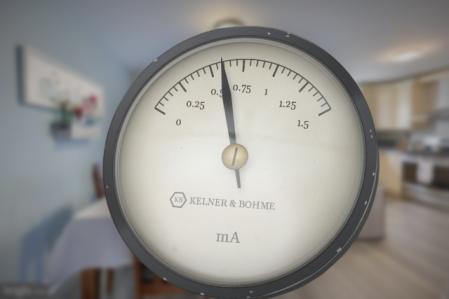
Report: 0.6; mA
